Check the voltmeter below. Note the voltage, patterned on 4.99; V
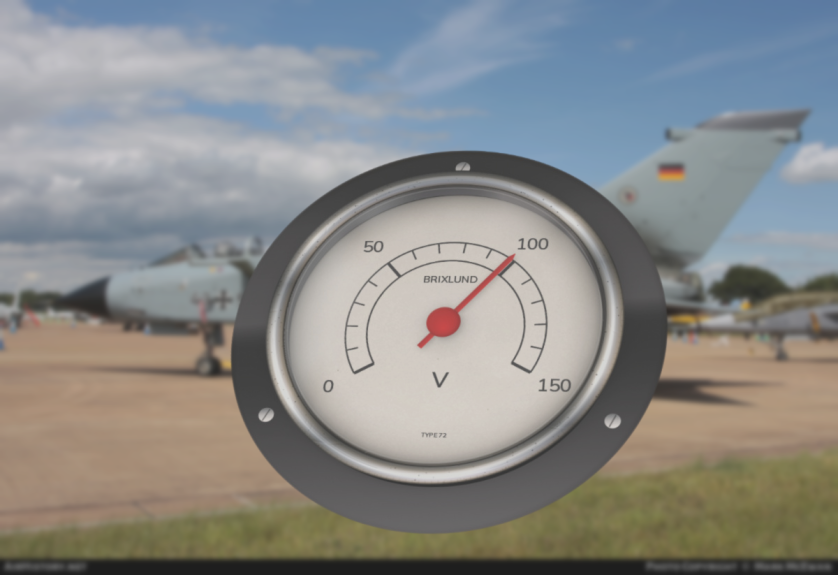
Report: 100; V
